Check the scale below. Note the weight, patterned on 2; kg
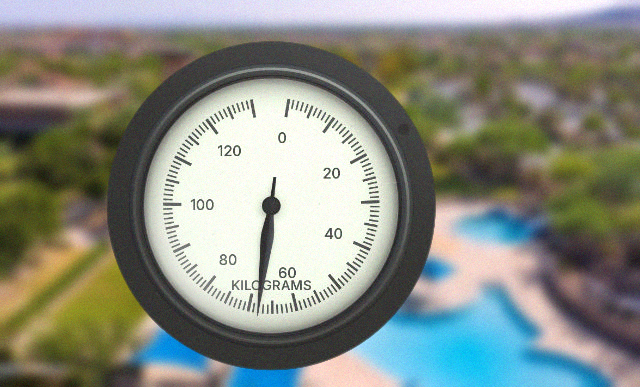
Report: 68; kg
